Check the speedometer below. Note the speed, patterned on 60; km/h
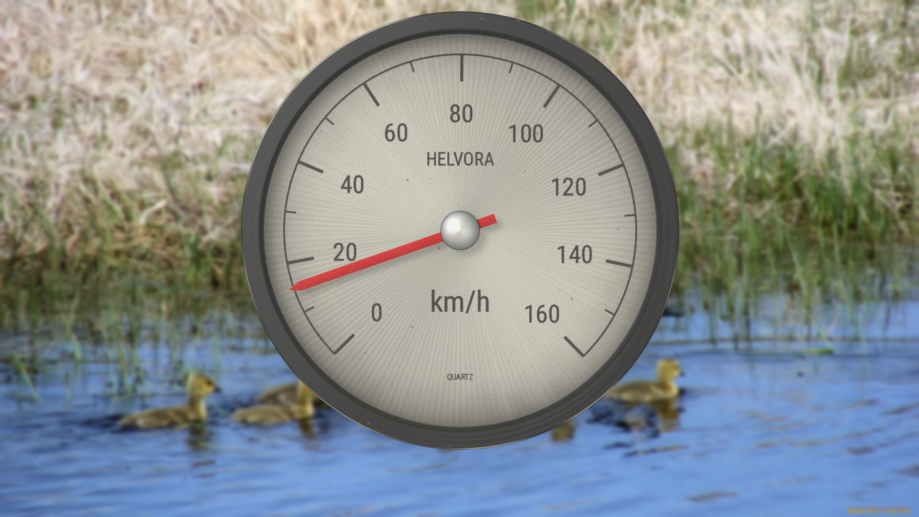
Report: 15; km/h
